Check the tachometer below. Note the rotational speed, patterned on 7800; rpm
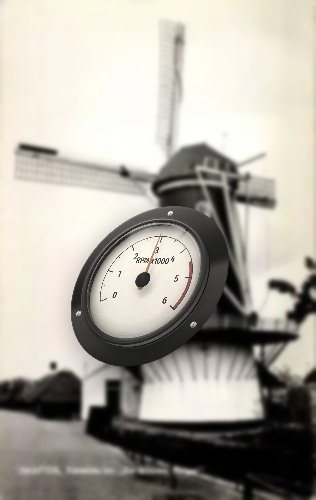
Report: 3000; rpm
